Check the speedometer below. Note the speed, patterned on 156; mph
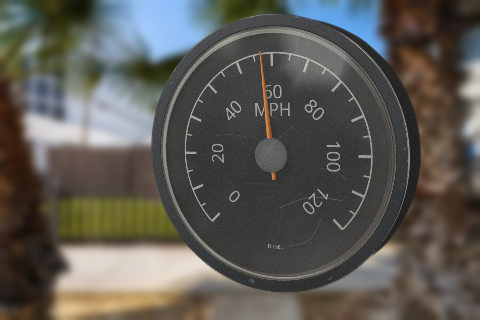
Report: 57.5; mph
